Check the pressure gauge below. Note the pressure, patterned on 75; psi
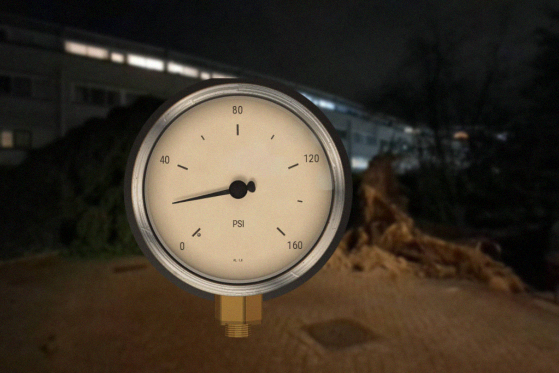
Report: 20; psi
